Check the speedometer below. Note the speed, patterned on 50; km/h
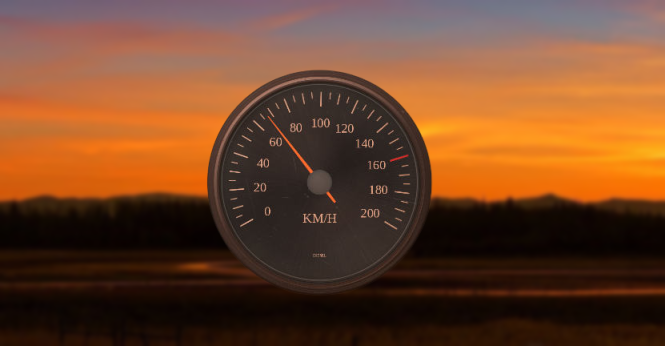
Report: 67.5; km/h
